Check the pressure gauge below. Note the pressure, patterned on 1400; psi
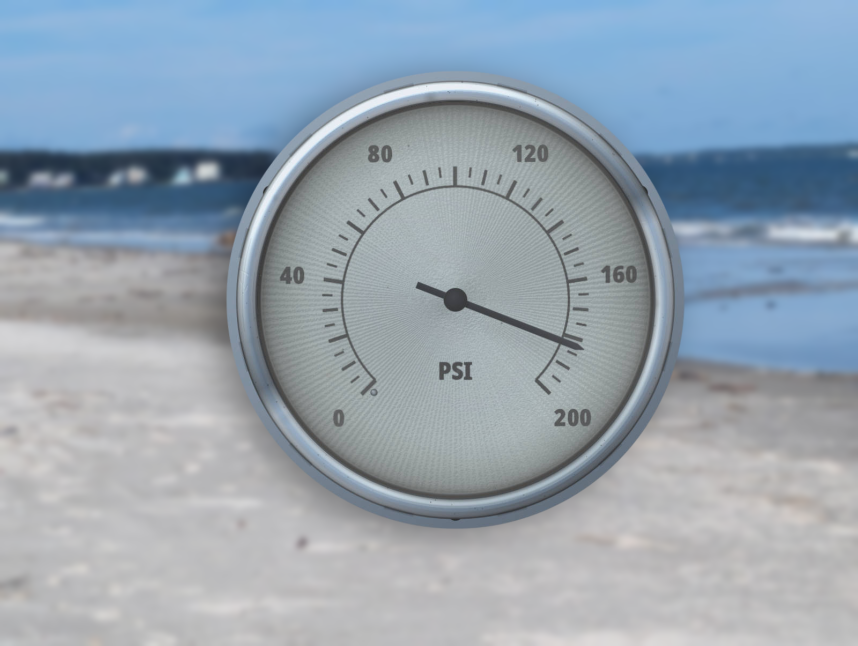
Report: 182.5; psi
